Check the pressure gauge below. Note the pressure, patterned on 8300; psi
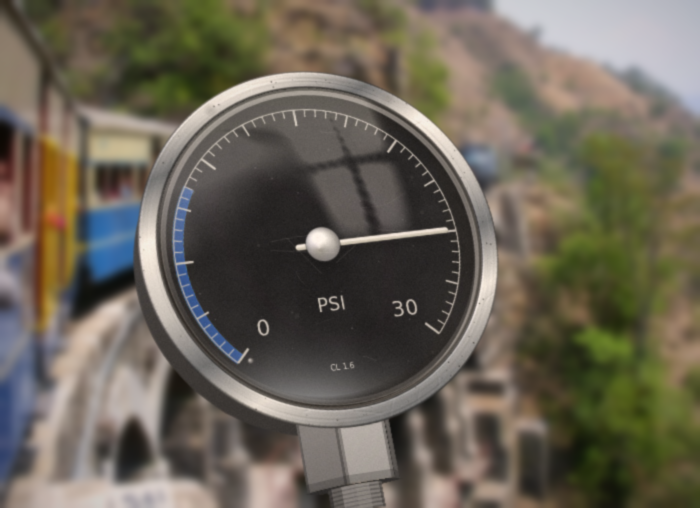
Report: 25; psi
